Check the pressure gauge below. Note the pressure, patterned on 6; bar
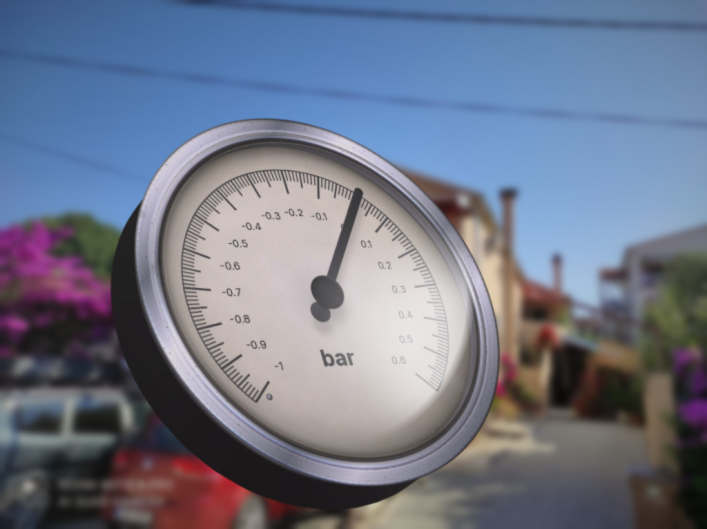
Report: 0; bar
